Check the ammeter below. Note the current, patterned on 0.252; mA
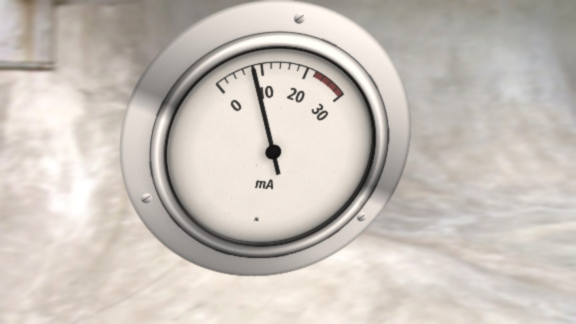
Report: 8; mA
